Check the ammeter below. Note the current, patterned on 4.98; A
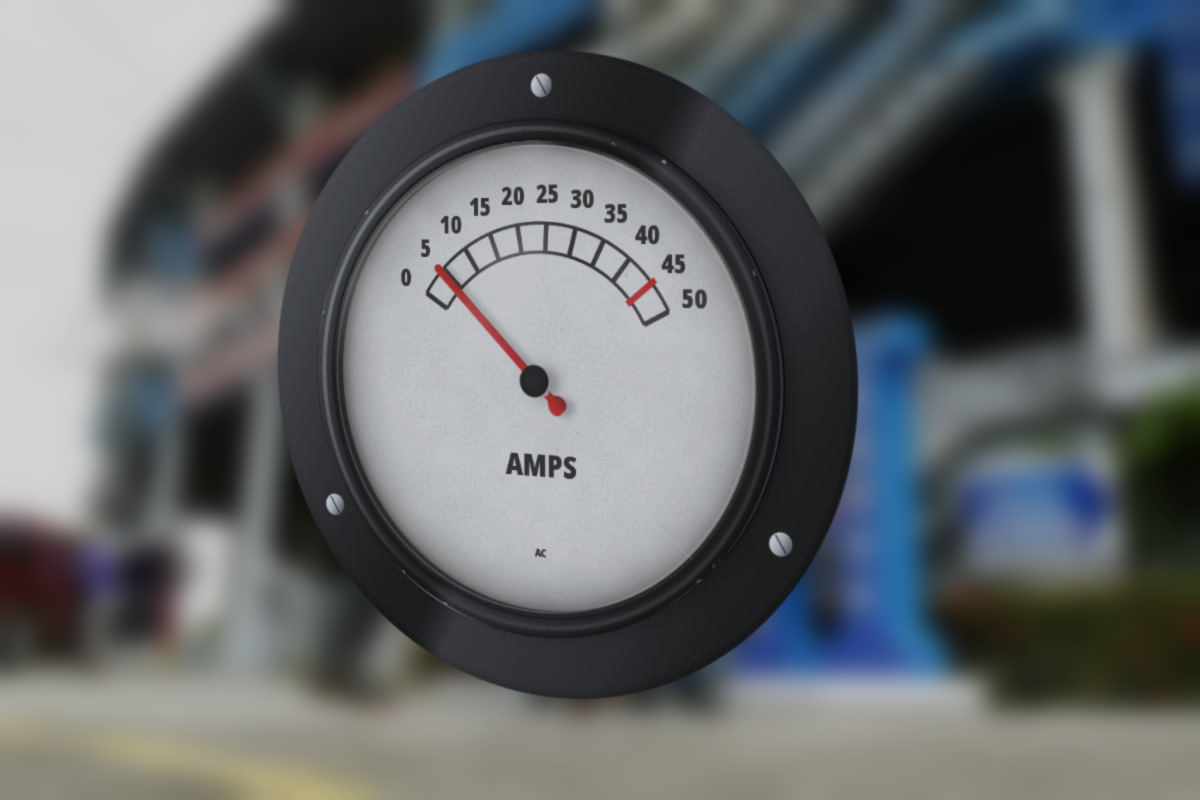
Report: 5; A
